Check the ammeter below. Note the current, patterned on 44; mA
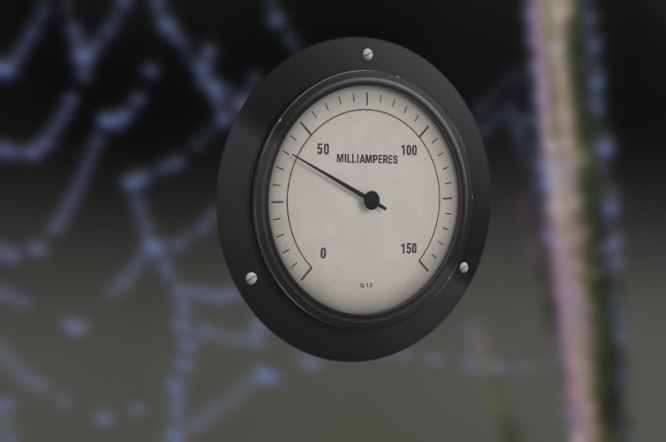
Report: 40; mA
